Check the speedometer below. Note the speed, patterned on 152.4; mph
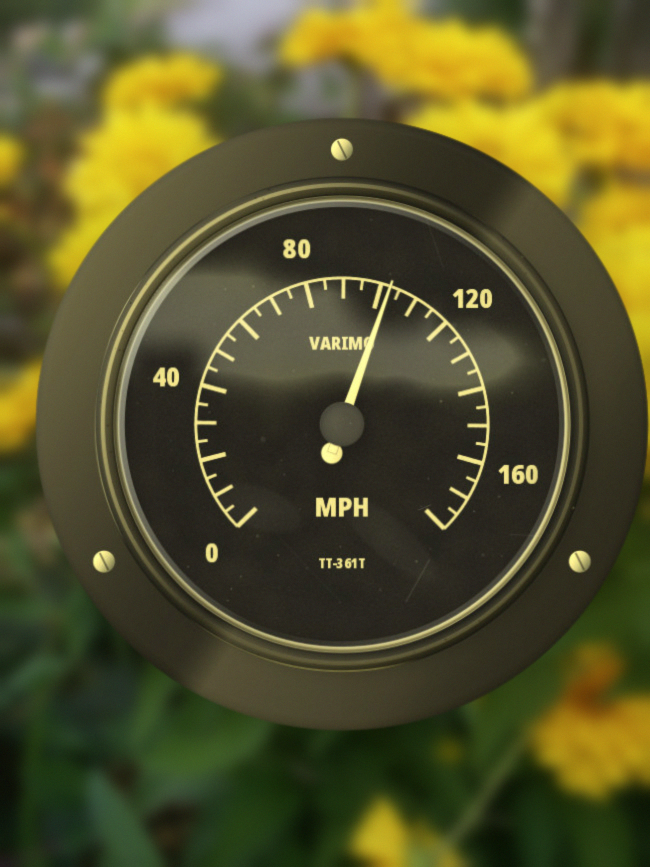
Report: 102.5; mph
